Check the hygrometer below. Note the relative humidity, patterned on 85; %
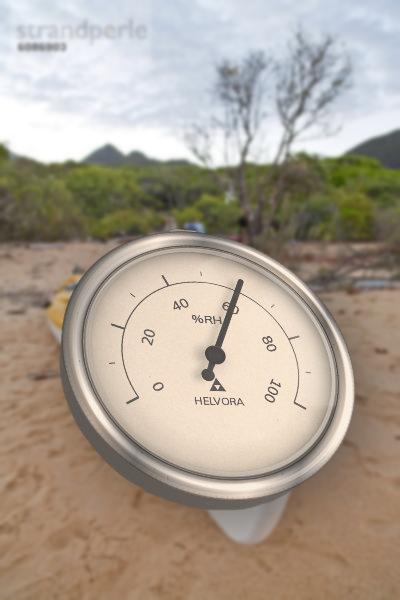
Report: 60; %
